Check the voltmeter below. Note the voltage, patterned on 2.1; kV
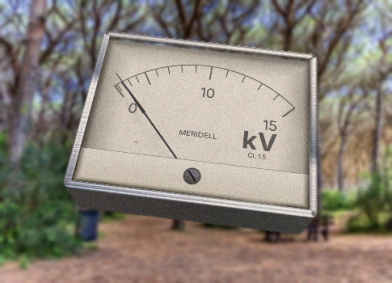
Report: 2; kV
